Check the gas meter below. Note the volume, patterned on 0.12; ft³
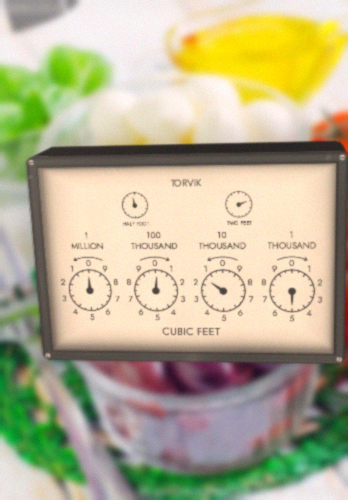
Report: 1500; ft³
